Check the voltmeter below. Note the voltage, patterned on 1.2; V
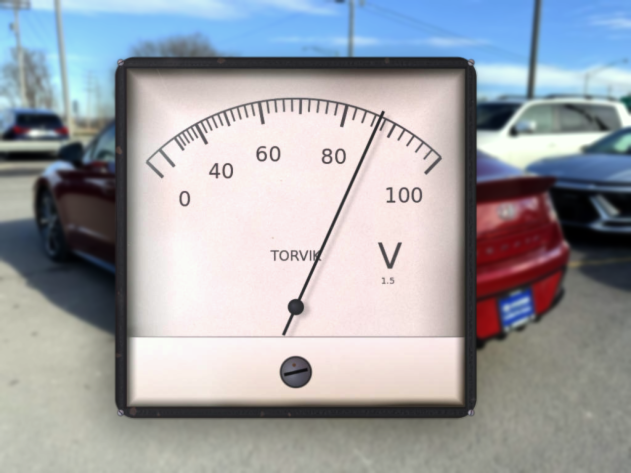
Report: 87; V
